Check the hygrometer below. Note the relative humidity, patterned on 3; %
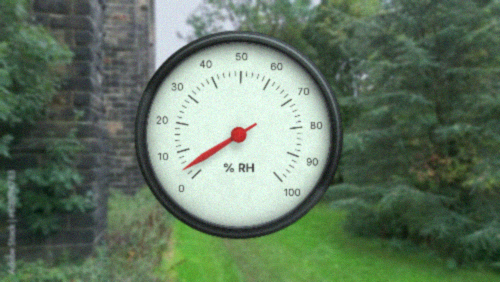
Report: 4; %
